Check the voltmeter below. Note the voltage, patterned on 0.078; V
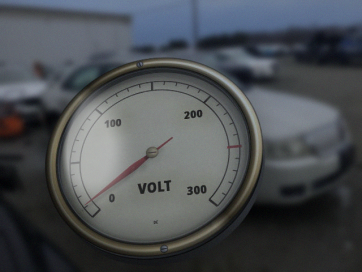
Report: 10; V
